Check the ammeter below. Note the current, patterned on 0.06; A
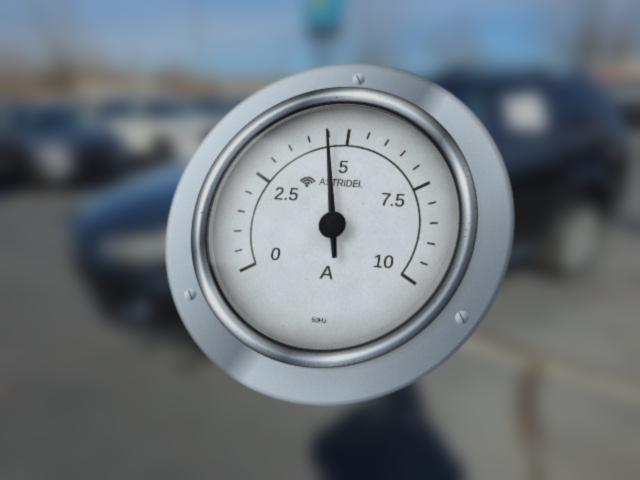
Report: 4.5; A
